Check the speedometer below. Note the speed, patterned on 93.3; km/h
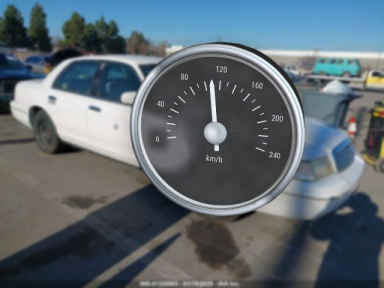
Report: 110; km/h
